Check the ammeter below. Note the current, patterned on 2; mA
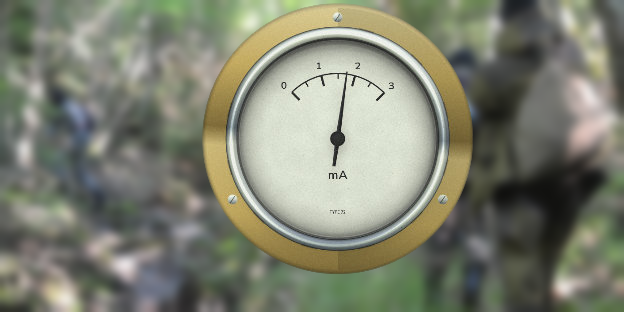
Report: 1.75; mA
